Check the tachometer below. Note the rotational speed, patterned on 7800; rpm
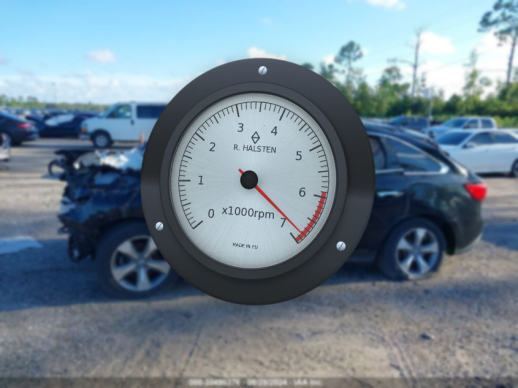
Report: 6800; rpm
